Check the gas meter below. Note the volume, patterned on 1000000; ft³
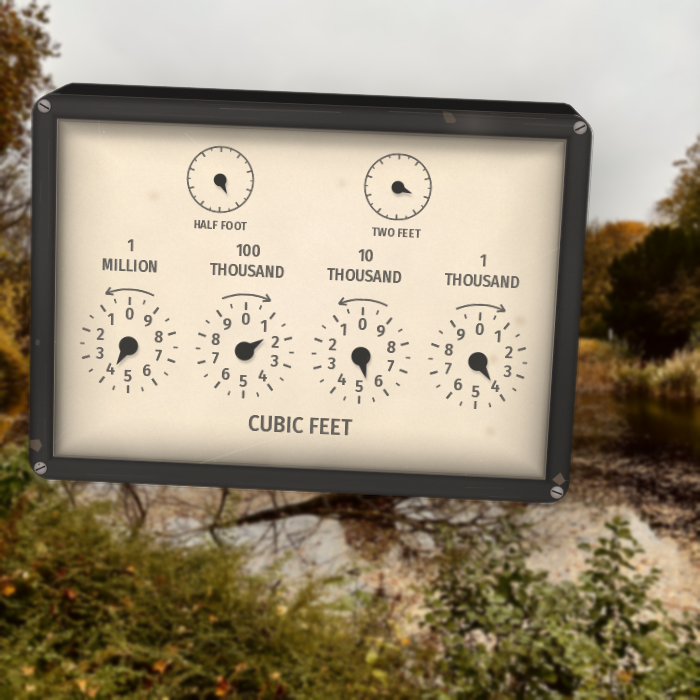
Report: 415400; ft³
